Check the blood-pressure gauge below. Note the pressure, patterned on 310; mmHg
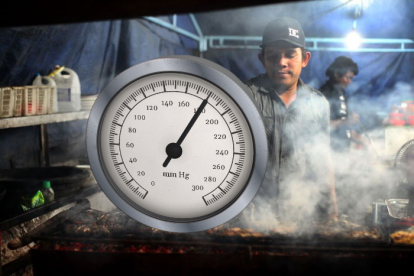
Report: 180; mmHg
